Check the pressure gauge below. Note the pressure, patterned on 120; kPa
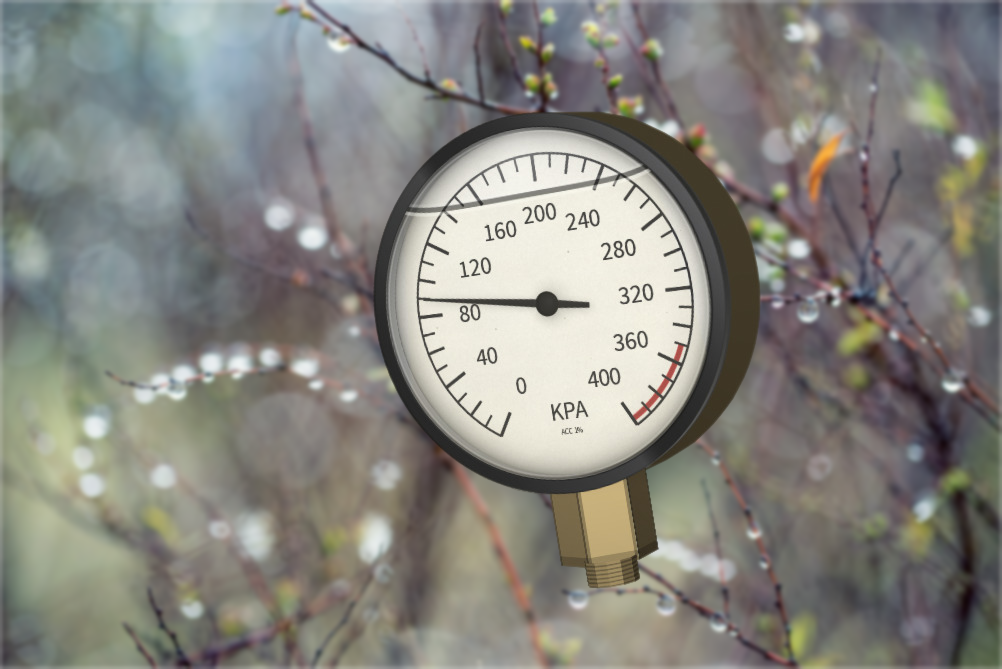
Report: 90; kPa
